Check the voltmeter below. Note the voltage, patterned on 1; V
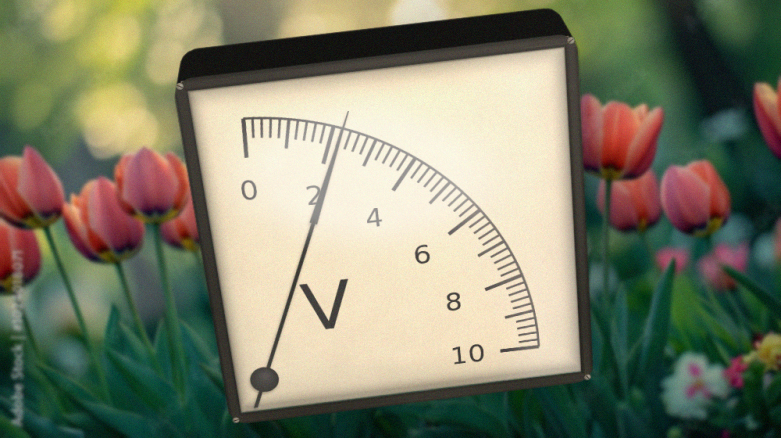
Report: 2.2; V
